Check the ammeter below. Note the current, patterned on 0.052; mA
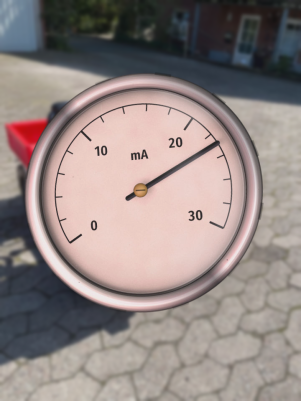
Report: 23; mA
